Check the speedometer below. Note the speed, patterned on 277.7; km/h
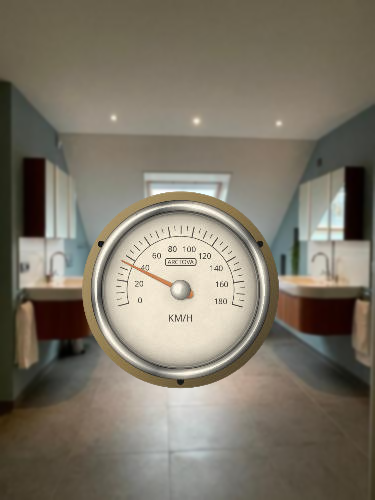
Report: 35; km/h
